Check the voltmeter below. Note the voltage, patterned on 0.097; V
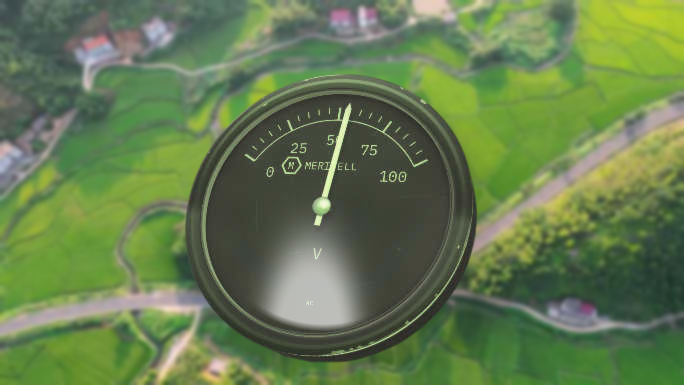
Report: 55; V
